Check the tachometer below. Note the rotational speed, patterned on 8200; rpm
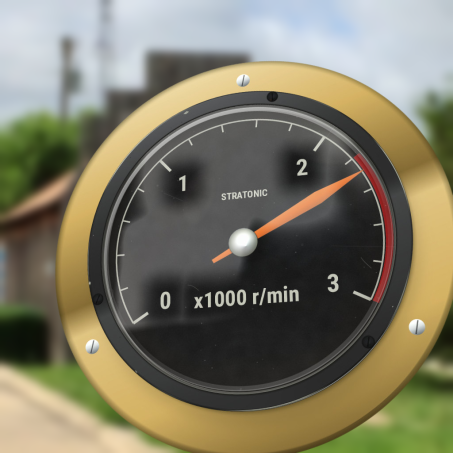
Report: 2300; rpm
